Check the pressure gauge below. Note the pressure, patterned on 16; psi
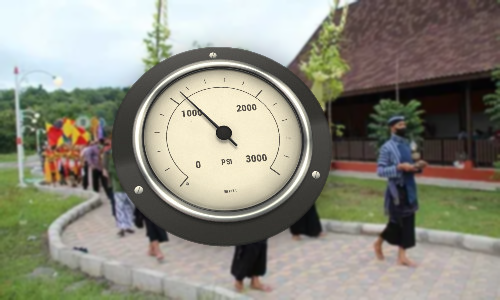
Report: 1100; psi
